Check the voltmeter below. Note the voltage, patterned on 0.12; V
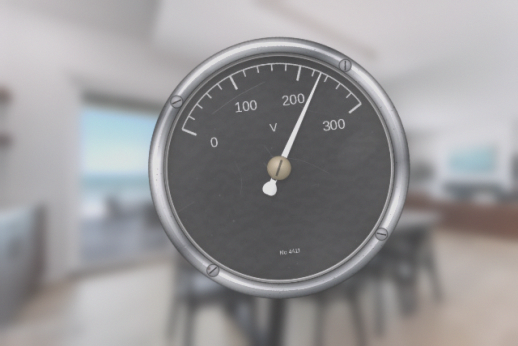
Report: 230; V
